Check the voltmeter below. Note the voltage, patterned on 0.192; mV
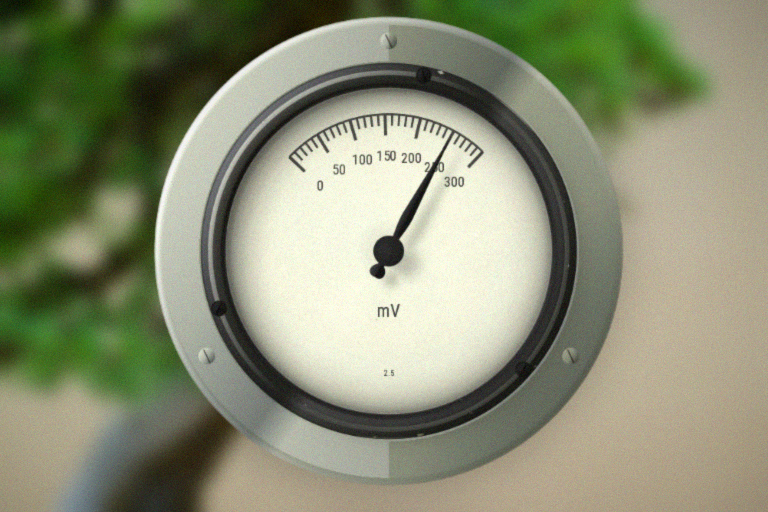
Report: 250; mV
